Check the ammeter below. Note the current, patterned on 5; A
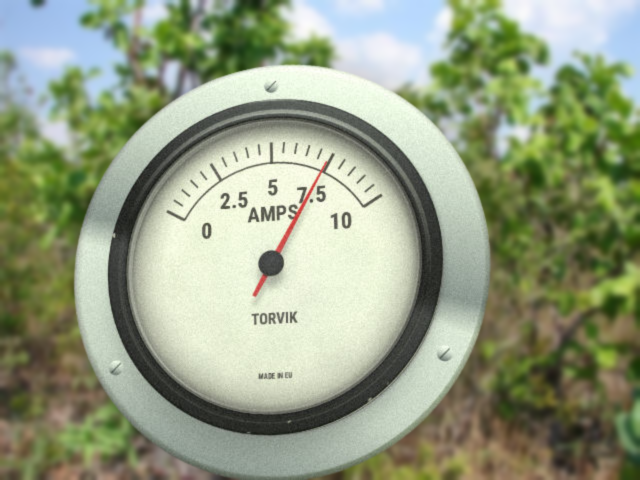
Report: 7.5; A
